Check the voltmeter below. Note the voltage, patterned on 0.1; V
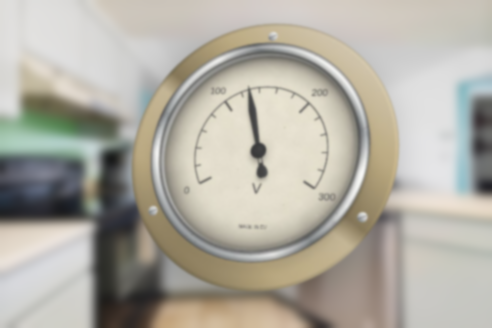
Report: 130; V
